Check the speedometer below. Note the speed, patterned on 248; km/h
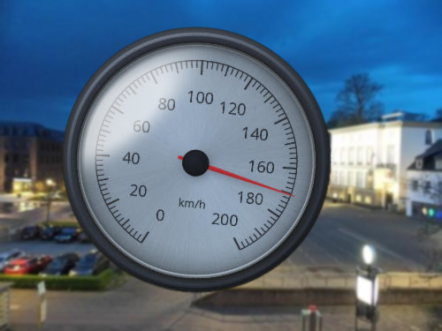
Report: 170; km/h
